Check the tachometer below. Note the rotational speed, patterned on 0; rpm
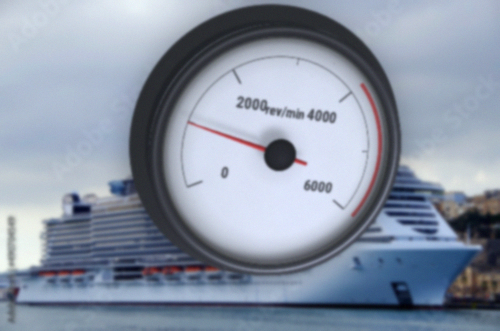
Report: 1000; rpm
